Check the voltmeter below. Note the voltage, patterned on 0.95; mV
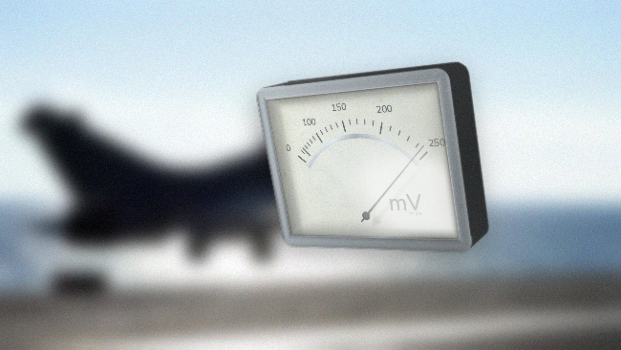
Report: 245; mV
